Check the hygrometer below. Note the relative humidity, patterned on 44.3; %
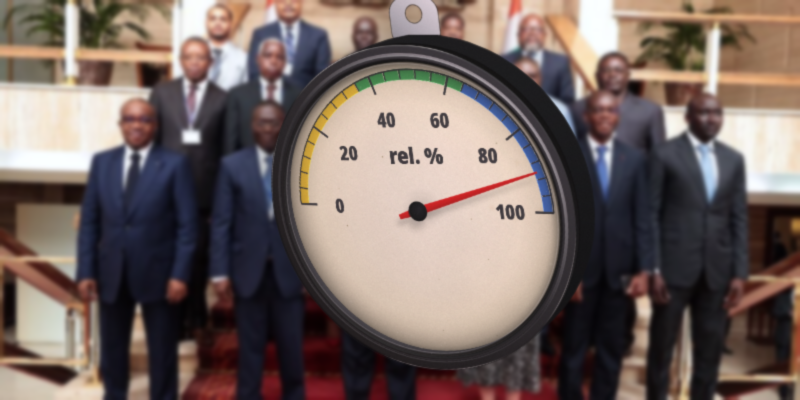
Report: 90; %
